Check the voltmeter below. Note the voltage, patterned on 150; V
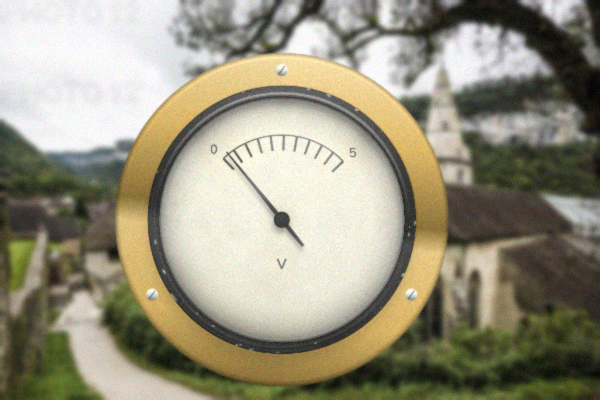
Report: 0.25; V
